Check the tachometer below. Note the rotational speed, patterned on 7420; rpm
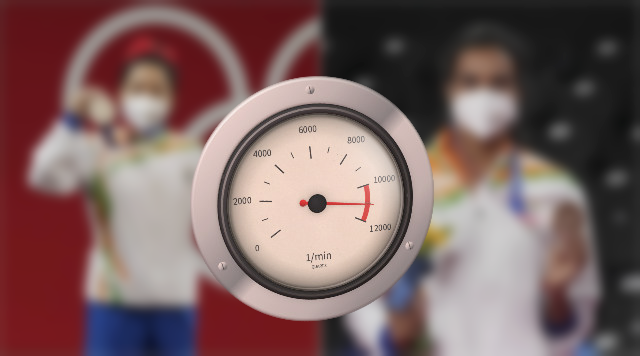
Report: 11000; rpm
